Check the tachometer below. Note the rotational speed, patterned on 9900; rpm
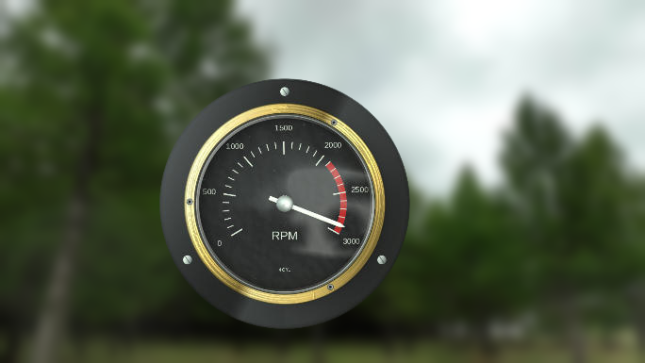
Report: 2900; rpm
